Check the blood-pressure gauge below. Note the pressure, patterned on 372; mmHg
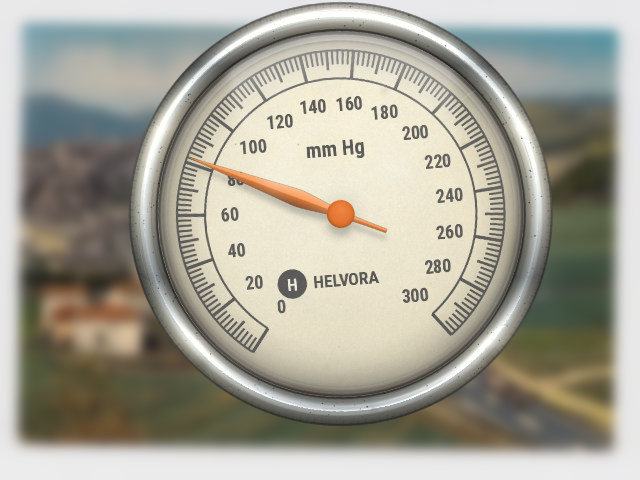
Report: 82; mmHg
